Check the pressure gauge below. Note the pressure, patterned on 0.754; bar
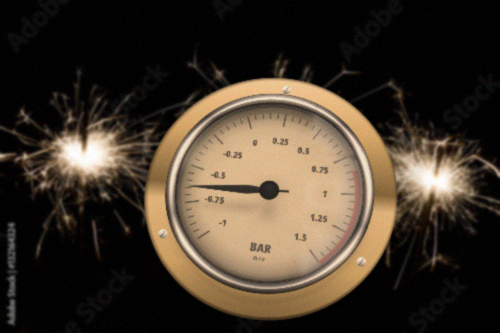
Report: -0.65; bar
